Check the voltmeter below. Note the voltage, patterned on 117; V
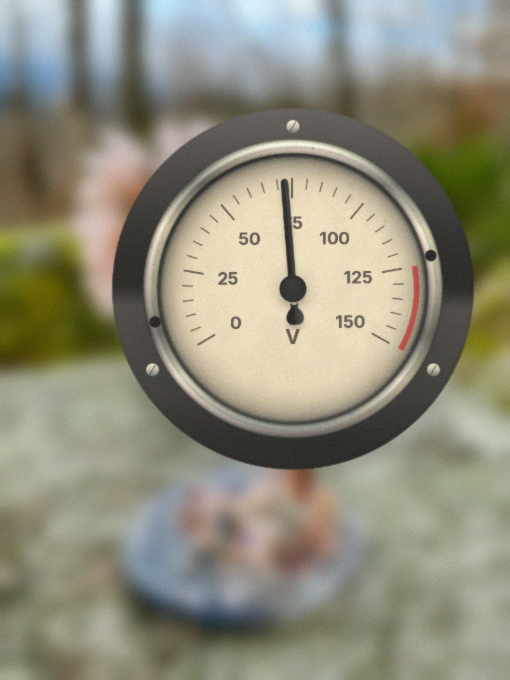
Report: 72.5; V
